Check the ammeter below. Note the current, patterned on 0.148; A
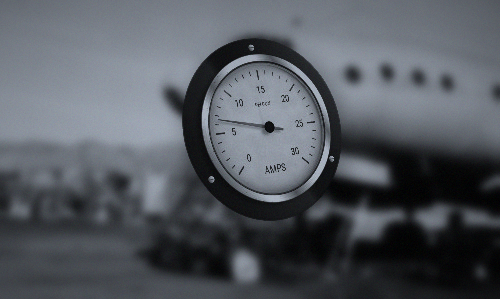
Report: 6.5; A
